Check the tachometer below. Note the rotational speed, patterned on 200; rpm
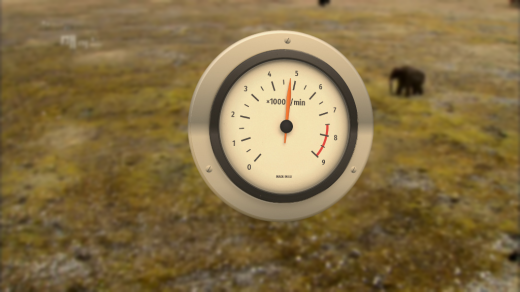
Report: 4750; rpm
